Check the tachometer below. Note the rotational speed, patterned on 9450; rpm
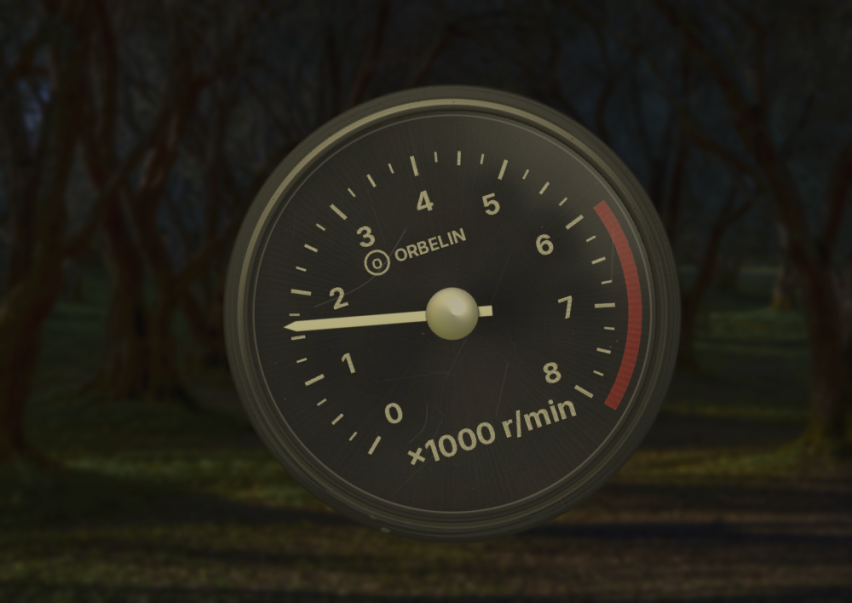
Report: 1625; rpm
